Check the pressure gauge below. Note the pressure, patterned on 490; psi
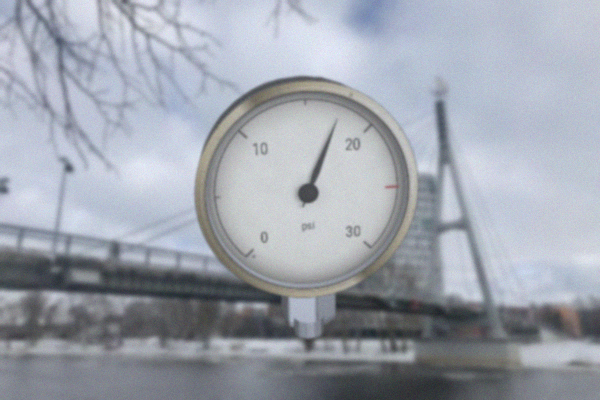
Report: 17.5; psi
